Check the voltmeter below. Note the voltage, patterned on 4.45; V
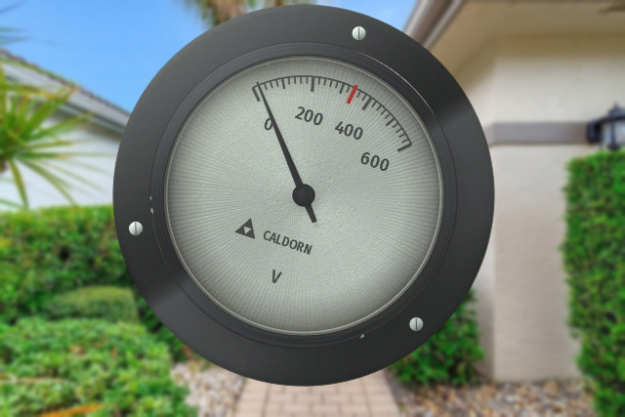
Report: 20; V
